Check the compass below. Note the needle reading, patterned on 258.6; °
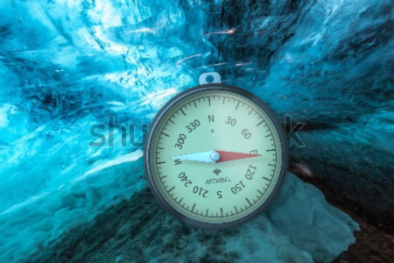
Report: 95; °
